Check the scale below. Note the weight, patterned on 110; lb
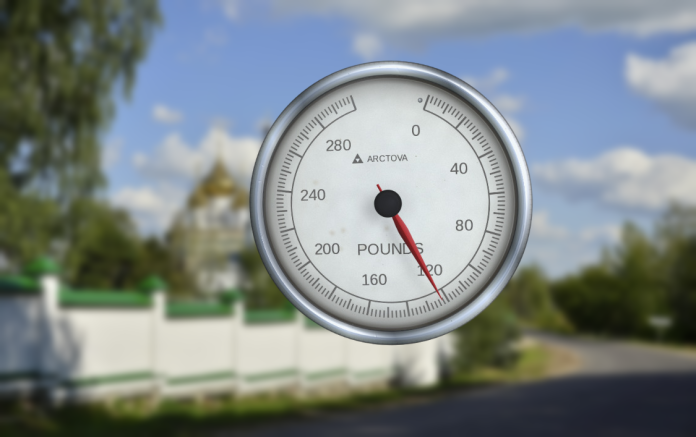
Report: 122; lb
